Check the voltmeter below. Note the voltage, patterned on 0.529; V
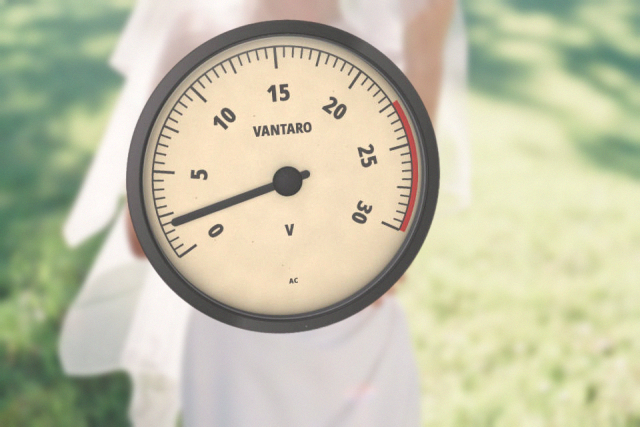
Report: 2; V
